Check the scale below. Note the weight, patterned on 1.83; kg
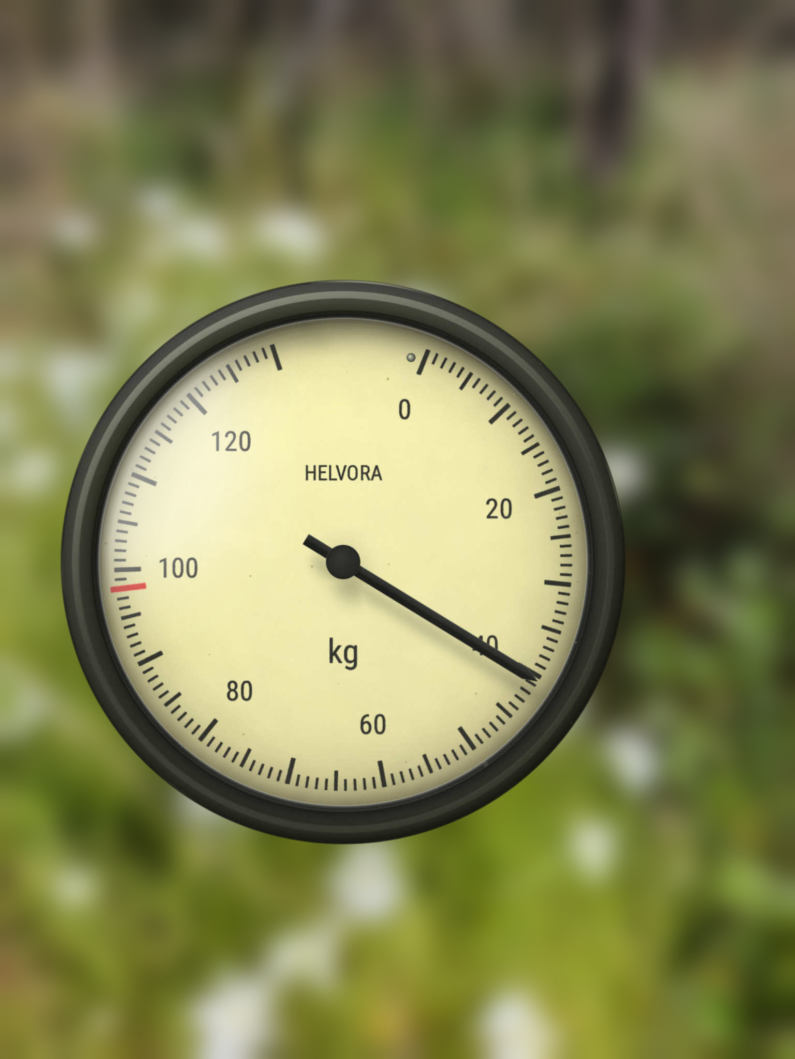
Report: 40.5; kg
